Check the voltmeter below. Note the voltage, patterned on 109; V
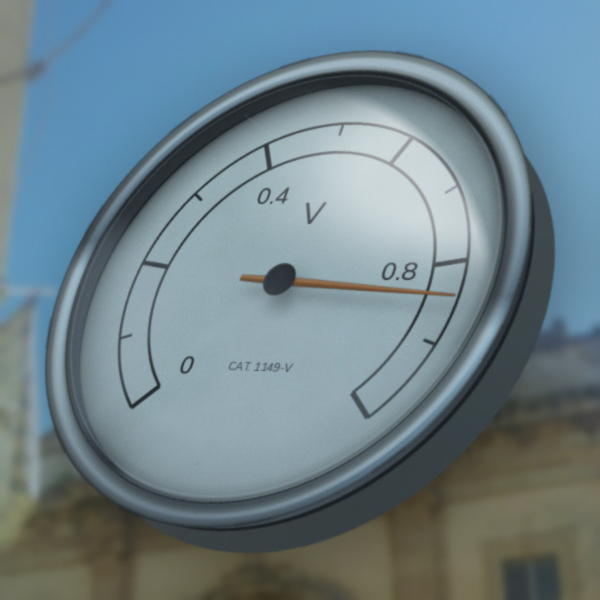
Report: 0.85; V
